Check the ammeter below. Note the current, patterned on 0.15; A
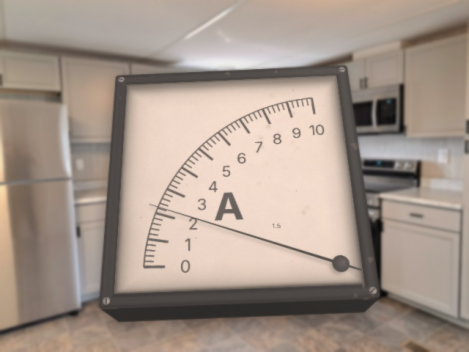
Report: 2.2; A
